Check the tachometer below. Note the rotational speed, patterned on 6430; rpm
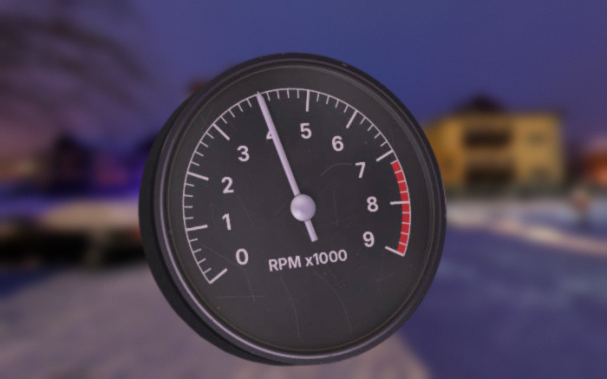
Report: 4000; rpm
